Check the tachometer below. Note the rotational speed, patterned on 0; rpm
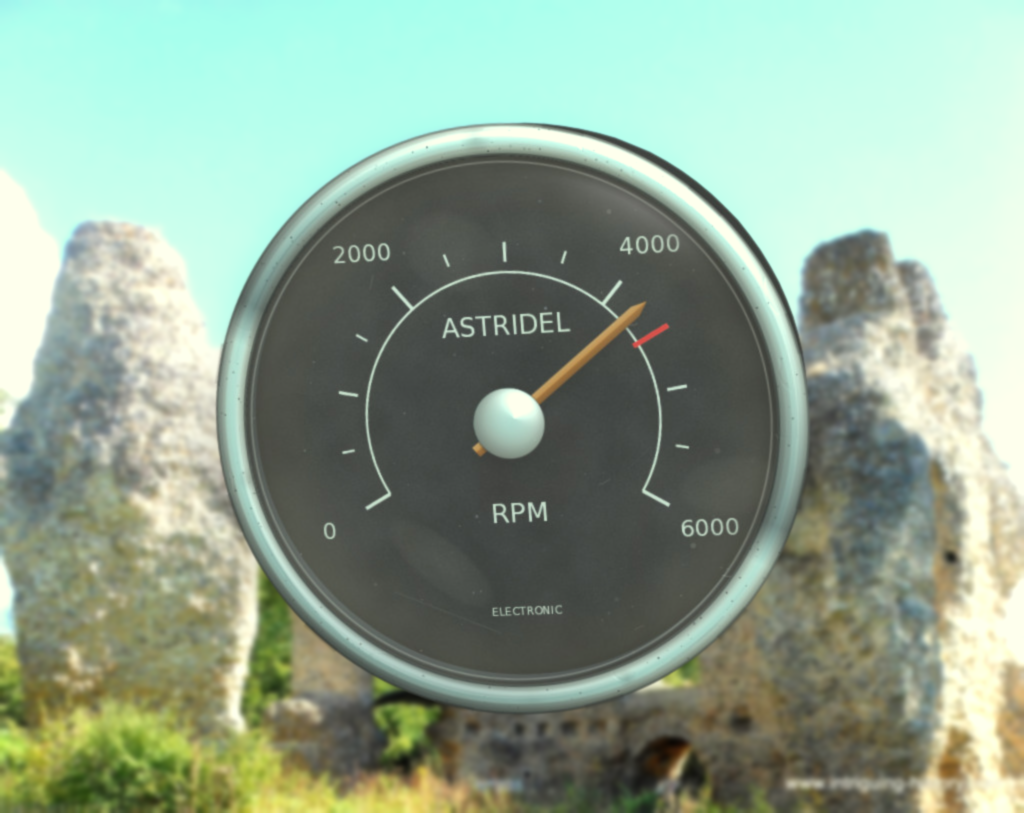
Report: 4250; rpm
